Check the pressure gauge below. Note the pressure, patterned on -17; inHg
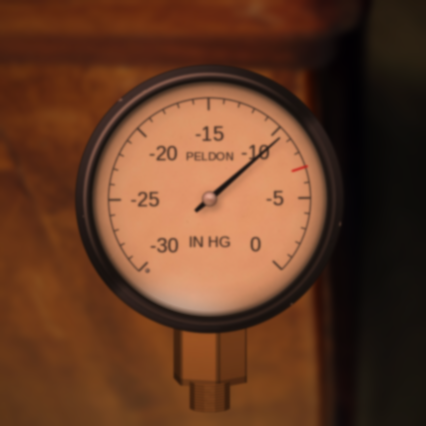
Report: -9.5; inHg
